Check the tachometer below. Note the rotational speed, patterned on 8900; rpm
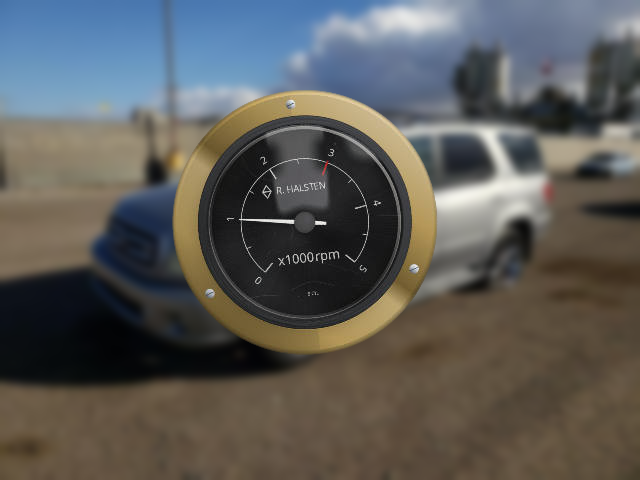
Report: 1000; rpm
